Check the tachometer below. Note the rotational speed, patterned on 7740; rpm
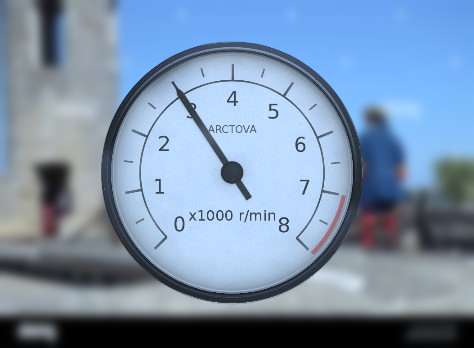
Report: 3000; rpm
